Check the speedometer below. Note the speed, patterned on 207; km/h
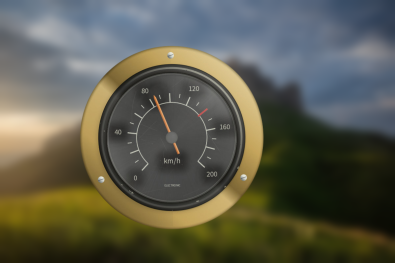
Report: 85; km/h
